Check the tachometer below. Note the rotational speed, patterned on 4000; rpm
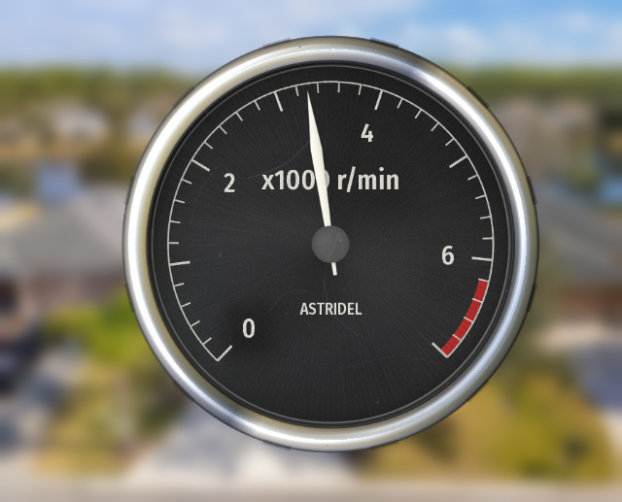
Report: 3300; rpm
